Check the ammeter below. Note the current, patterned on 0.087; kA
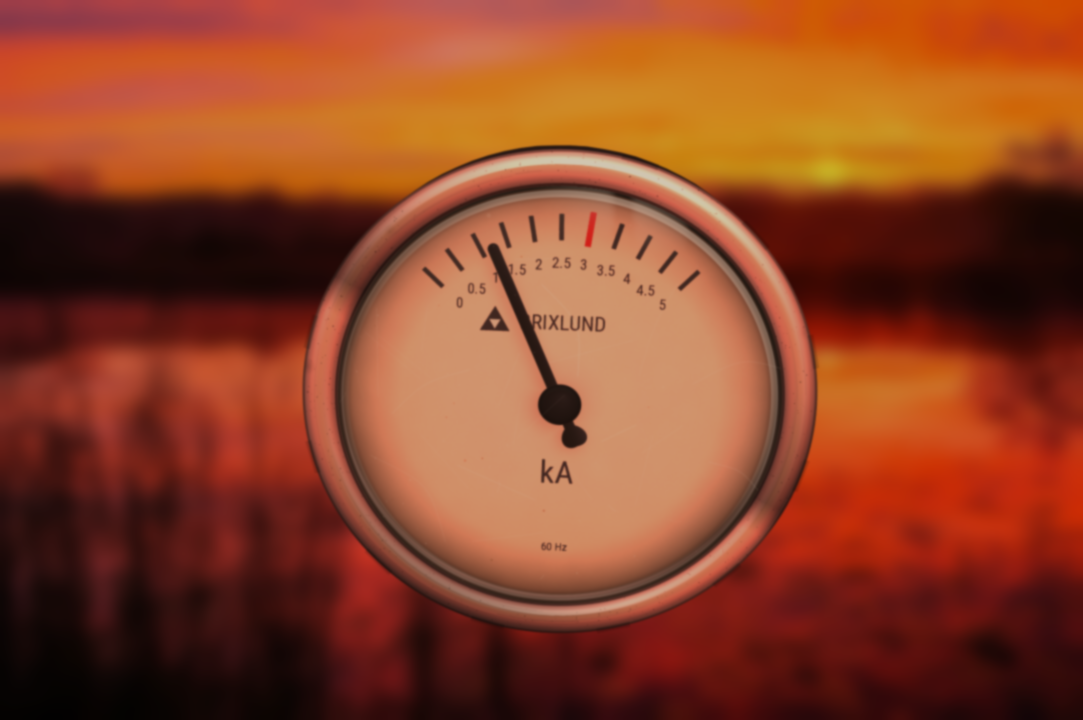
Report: 1.25; kA
